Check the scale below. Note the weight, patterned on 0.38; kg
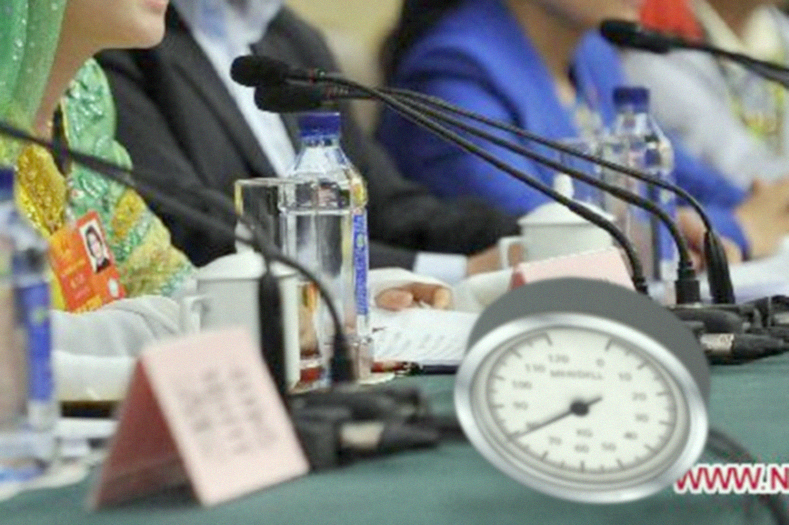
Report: 80; kg
